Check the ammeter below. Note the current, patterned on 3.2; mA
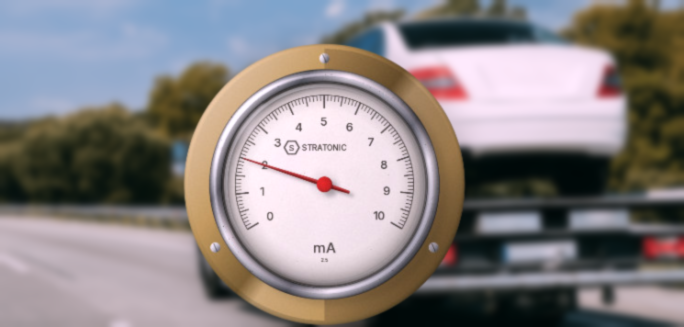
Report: 2; mA
